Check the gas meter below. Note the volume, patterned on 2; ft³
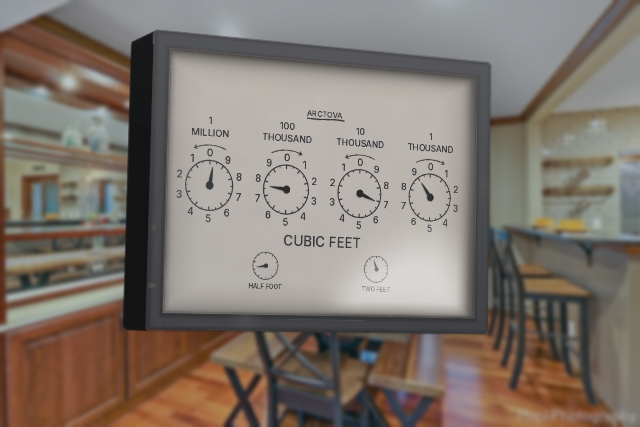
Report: 976900; ft³
